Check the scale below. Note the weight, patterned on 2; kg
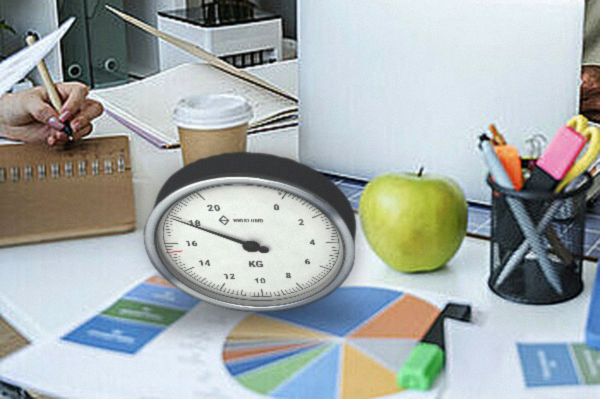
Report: 18; kg
